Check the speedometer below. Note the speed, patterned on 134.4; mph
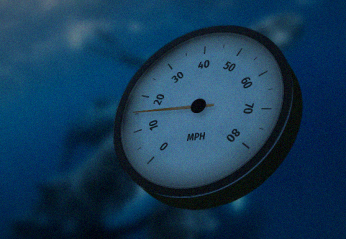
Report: 15; mph
